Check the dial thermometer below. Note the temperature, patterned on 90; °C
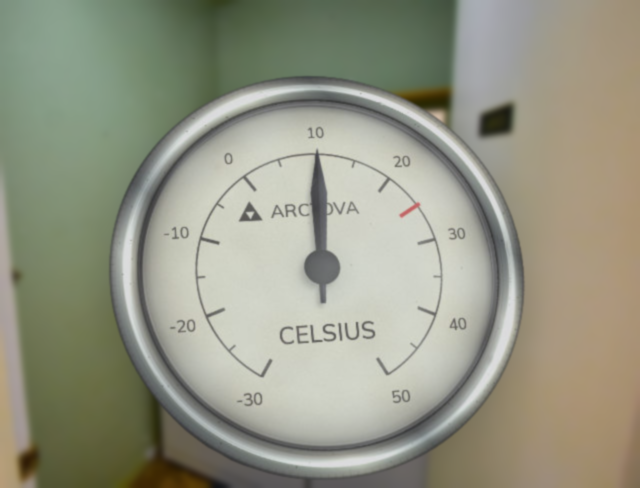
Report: 10; °C
